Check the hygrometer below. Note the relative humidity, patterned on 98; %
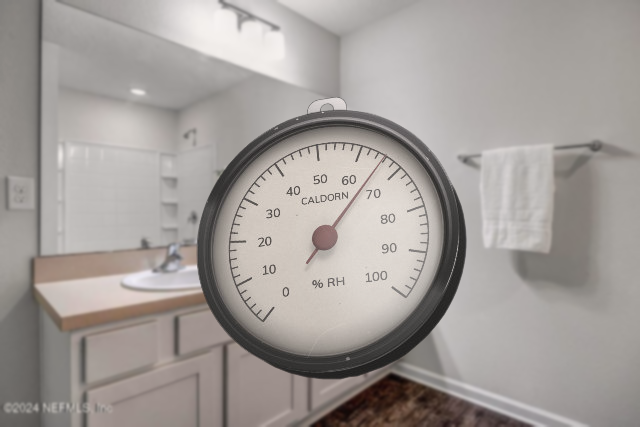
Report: 66; %
